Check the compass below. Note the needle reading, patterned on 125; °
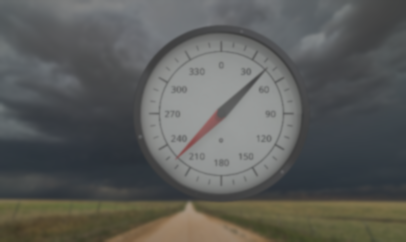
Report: 225; °
